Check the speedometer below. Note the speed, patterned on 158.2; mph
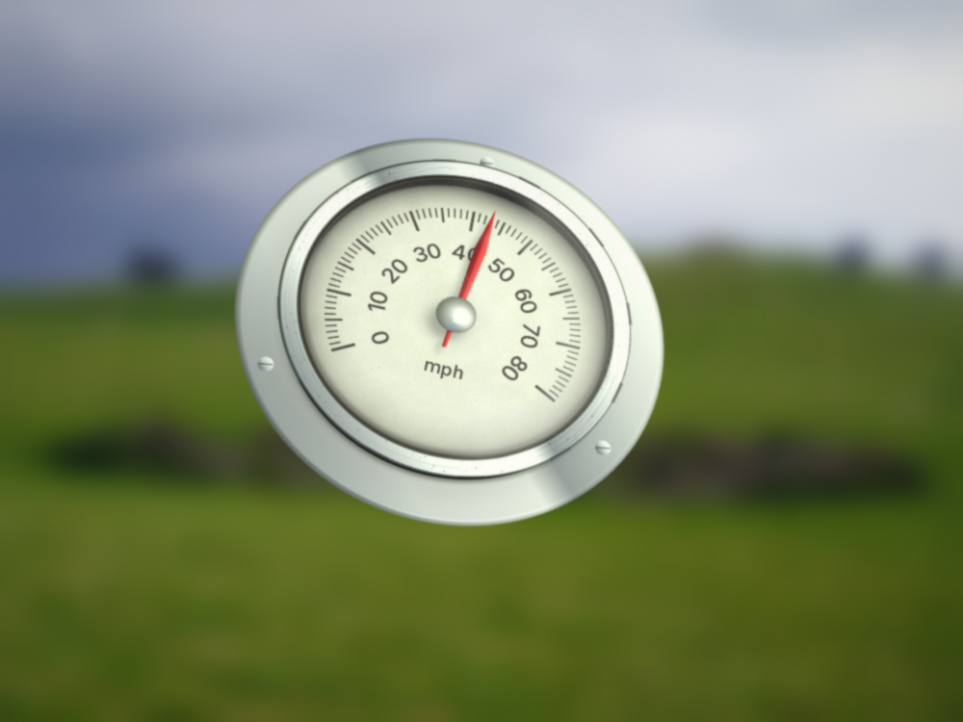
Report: 43; mph
